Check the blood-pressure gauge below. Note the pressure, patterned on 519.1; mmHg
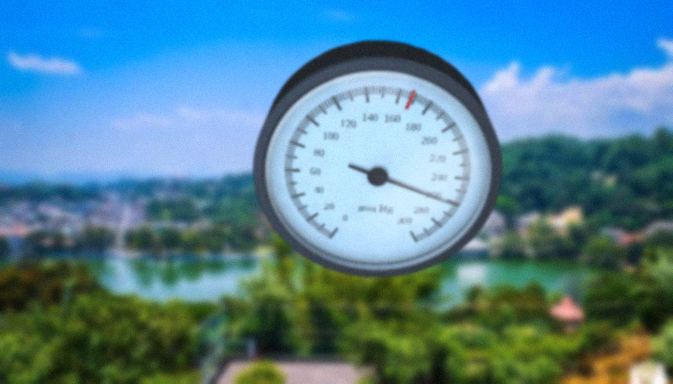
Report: 260; mmHg
